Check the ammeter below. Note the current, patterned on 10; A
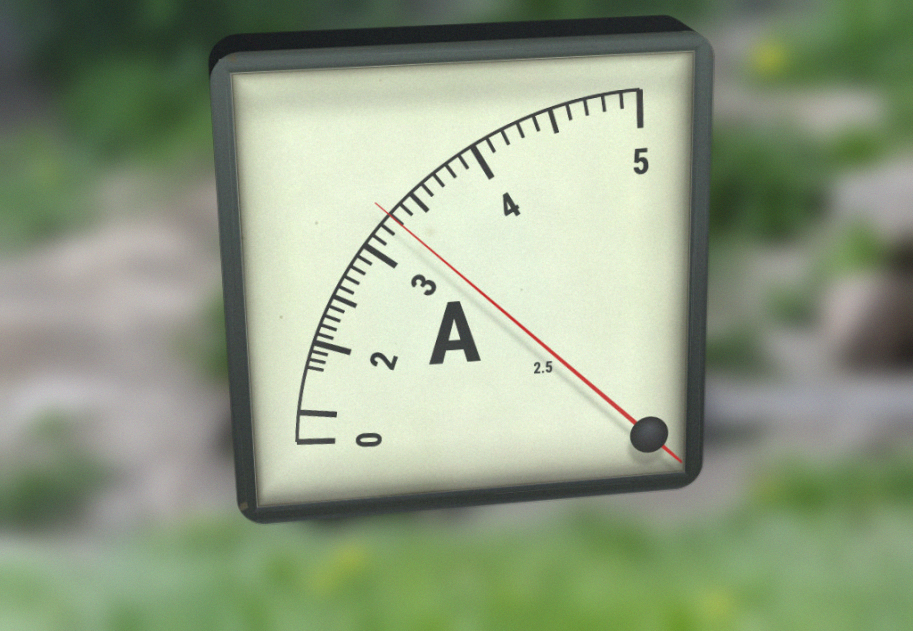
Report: 3.3; A
